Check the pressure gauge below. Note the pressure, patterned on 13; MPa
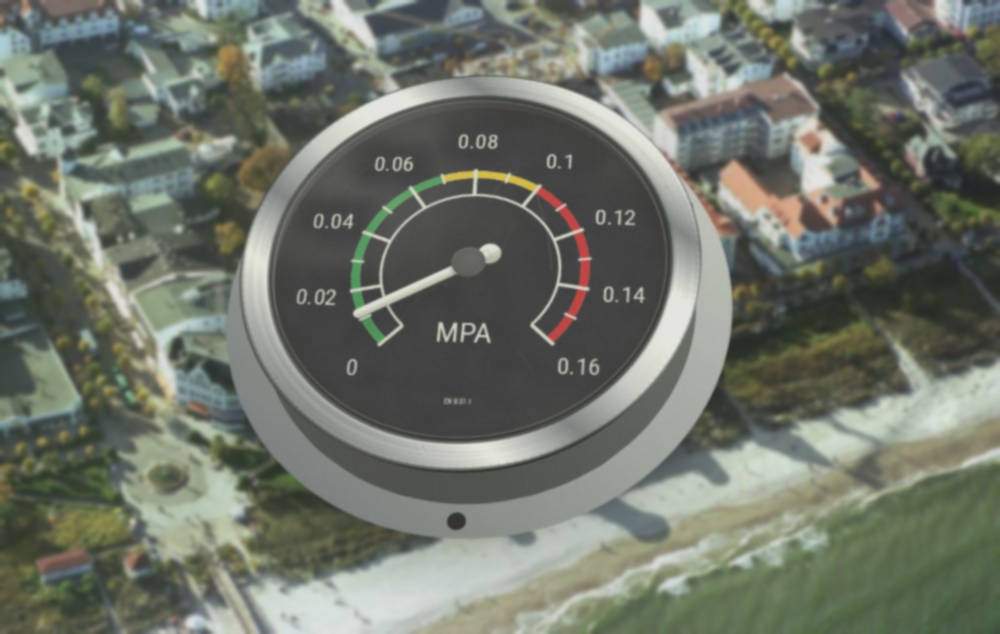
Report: 0.01; MPa
